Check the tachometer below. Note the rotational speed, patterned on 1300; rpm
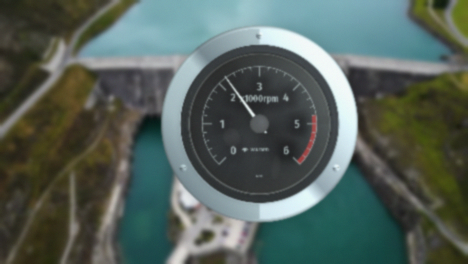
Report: 2200; rpm
